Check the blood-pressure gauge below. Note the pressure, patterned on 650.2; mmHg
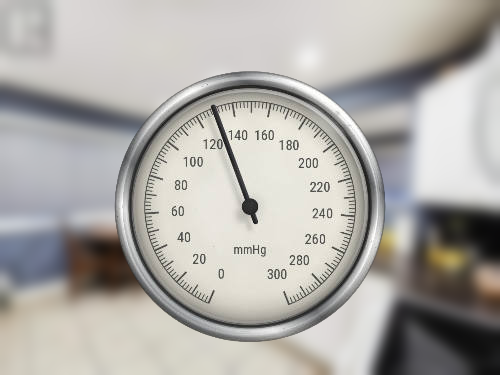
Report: 130; mmHg
